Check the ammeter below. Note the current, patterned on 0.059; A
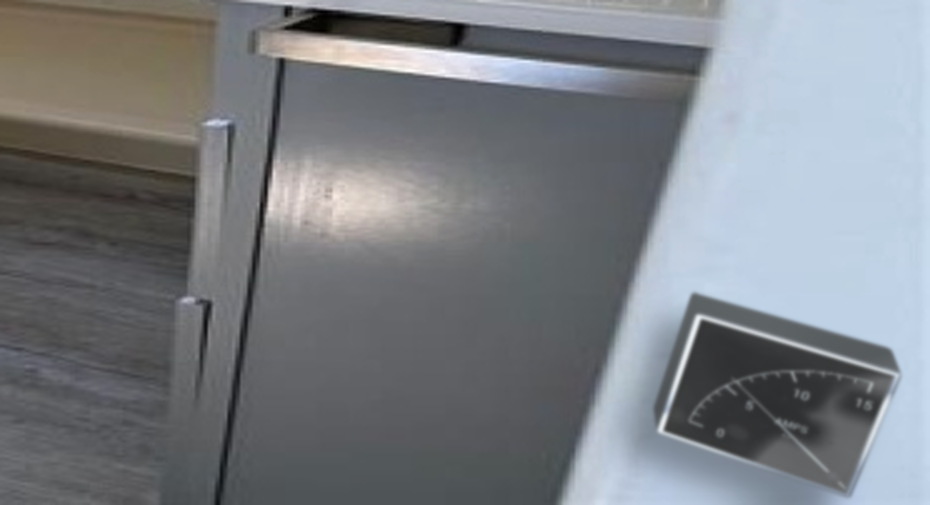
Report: 6; A
